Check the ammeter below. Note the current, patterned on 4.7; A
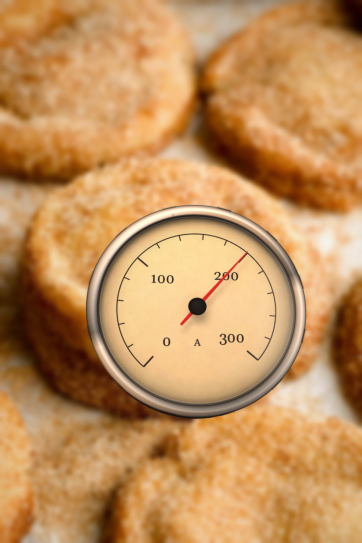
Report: 200; A
